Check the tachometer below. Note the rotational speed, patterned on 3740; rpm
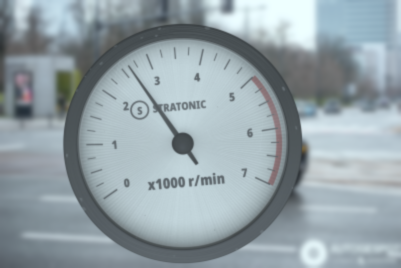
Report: 2625; rpm
